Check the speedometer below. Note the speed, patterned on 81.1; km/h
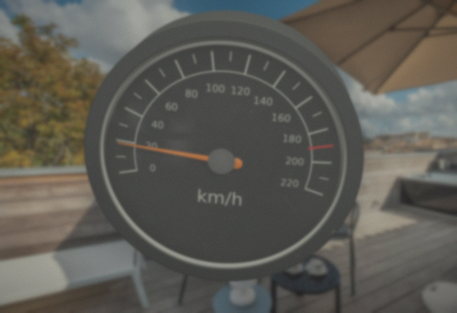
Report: 20; km/h
